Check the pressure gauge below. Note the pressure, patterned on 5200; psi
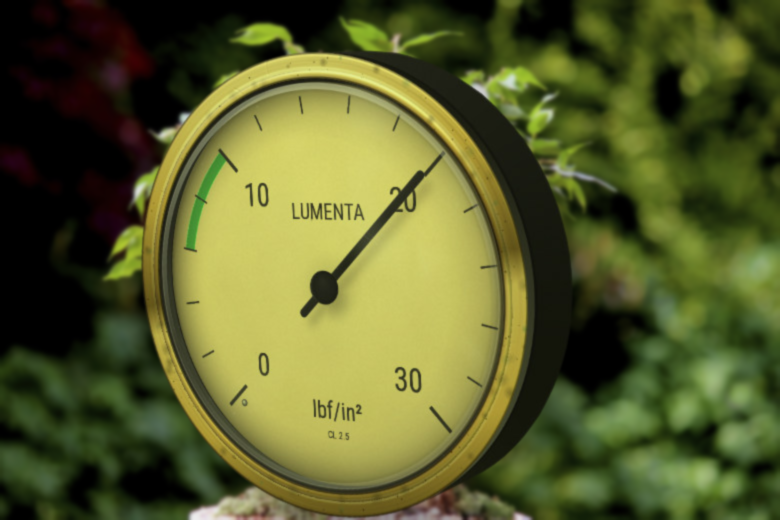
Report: 20; psi
